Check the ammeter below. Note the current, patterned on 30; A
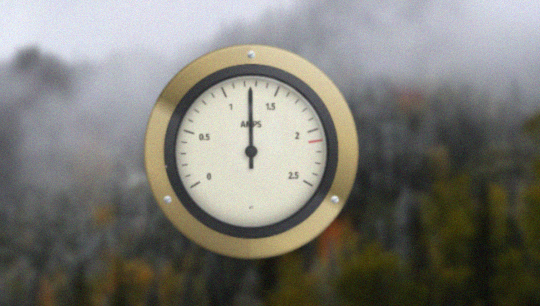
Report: 1.25; A
